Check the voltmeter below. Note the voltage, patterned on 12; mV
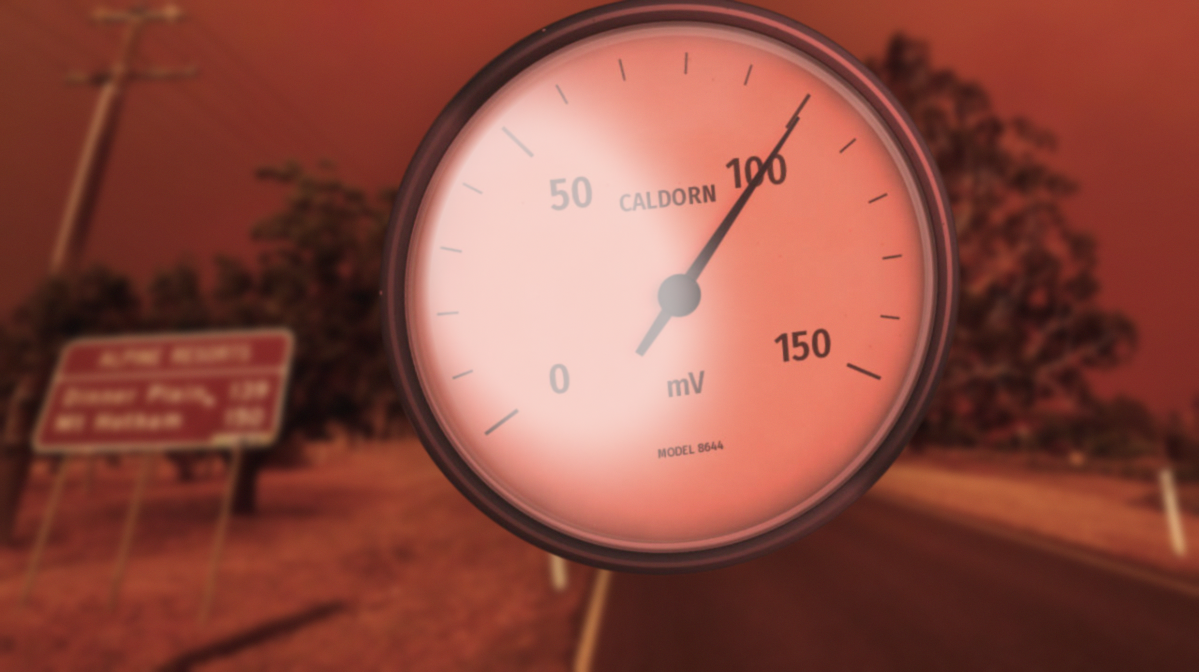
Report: 100; mV
